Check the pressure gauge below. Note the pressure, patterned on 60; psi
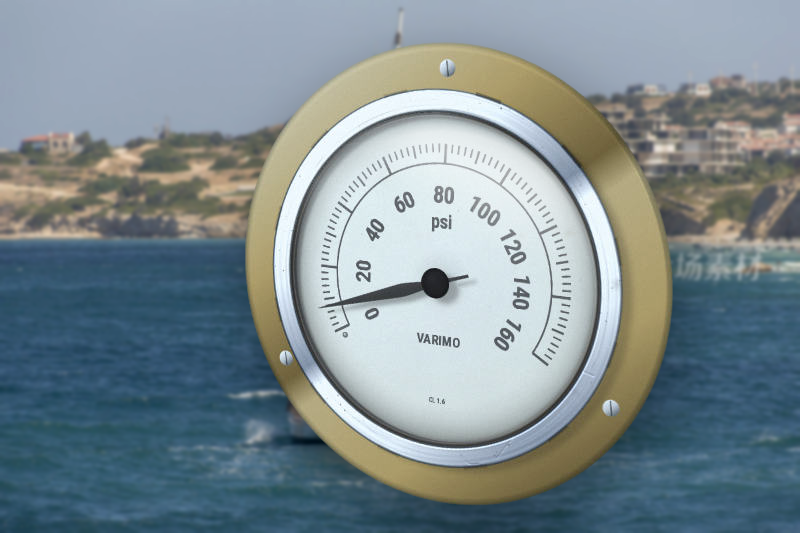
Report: 8; psi
